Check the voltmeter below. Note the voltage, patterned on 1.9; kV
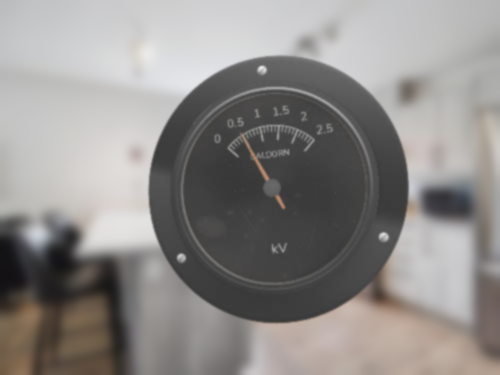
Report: 0.5; kV
